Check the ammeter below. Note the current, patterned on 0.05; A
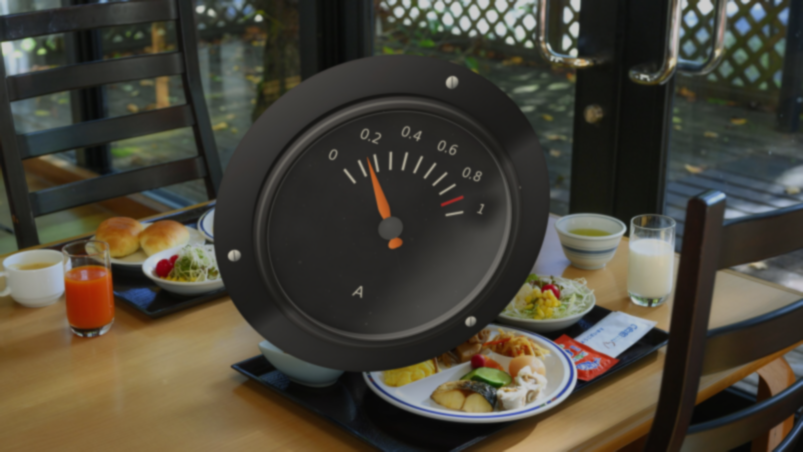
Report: 0.15; A
